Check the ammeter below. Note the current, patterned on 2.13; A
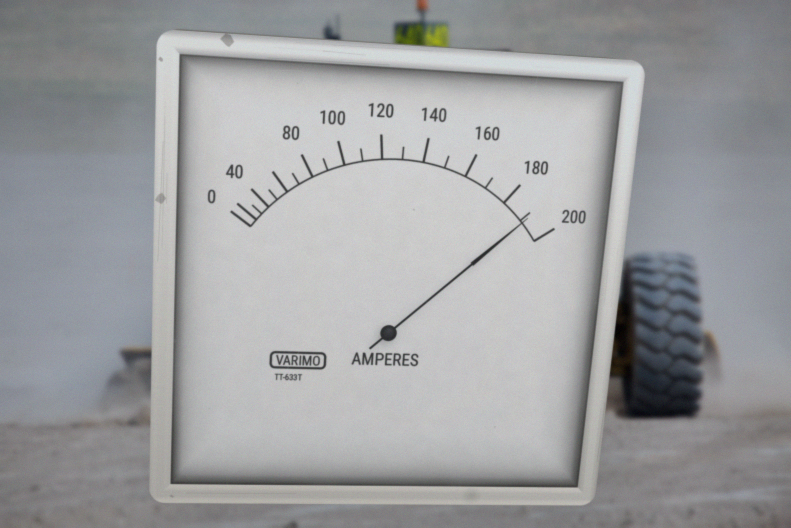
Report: 190; A
